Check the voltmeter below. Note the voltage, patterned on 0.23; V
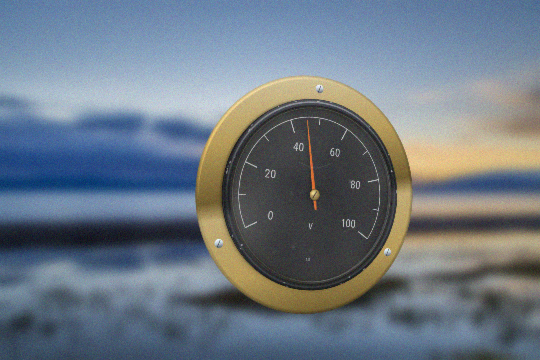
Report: 45; V
